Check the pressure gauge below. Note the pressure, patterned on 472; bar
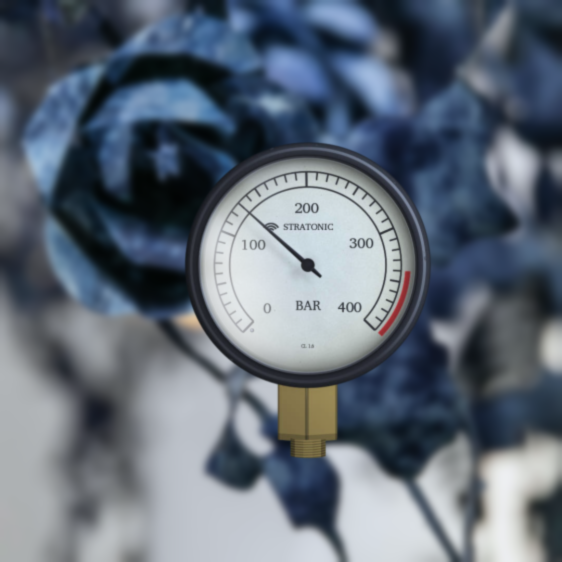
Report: 130; bar
